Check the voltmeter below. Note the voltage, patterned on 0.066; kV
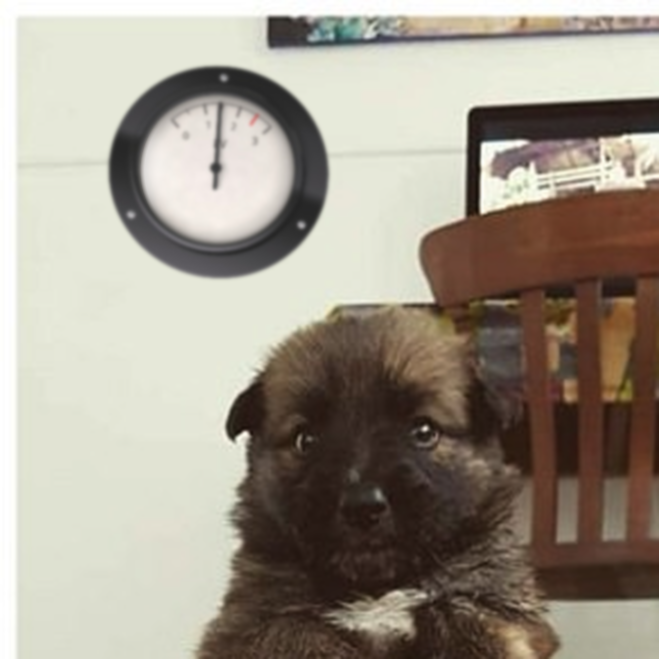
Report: 1.5; kV
